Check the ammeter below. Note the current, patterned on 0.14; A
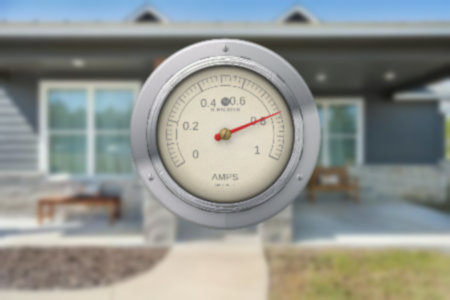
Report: 0.8; A
